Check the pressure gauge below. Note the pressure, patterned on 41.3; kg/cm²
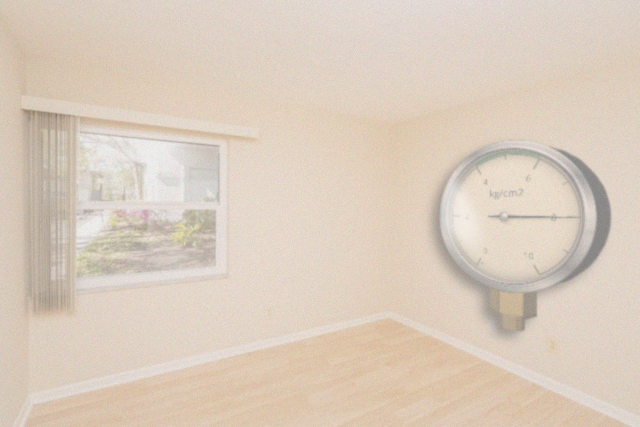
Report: 8; kg/cm²
